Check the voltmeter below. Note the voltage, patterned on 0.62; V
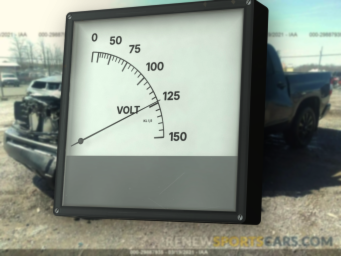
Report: 125; V
